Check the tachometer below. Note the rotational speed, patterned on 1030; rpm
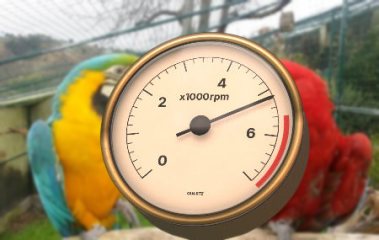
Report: 5200; rpm
